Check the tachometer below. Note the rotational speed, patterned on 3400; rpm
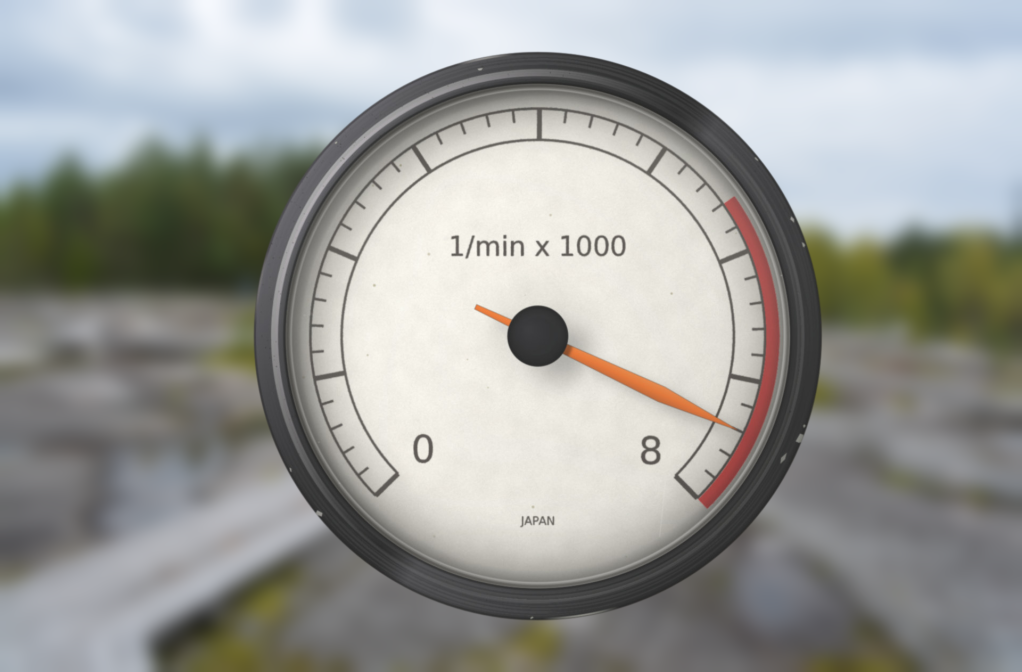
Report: 7400; rpm
